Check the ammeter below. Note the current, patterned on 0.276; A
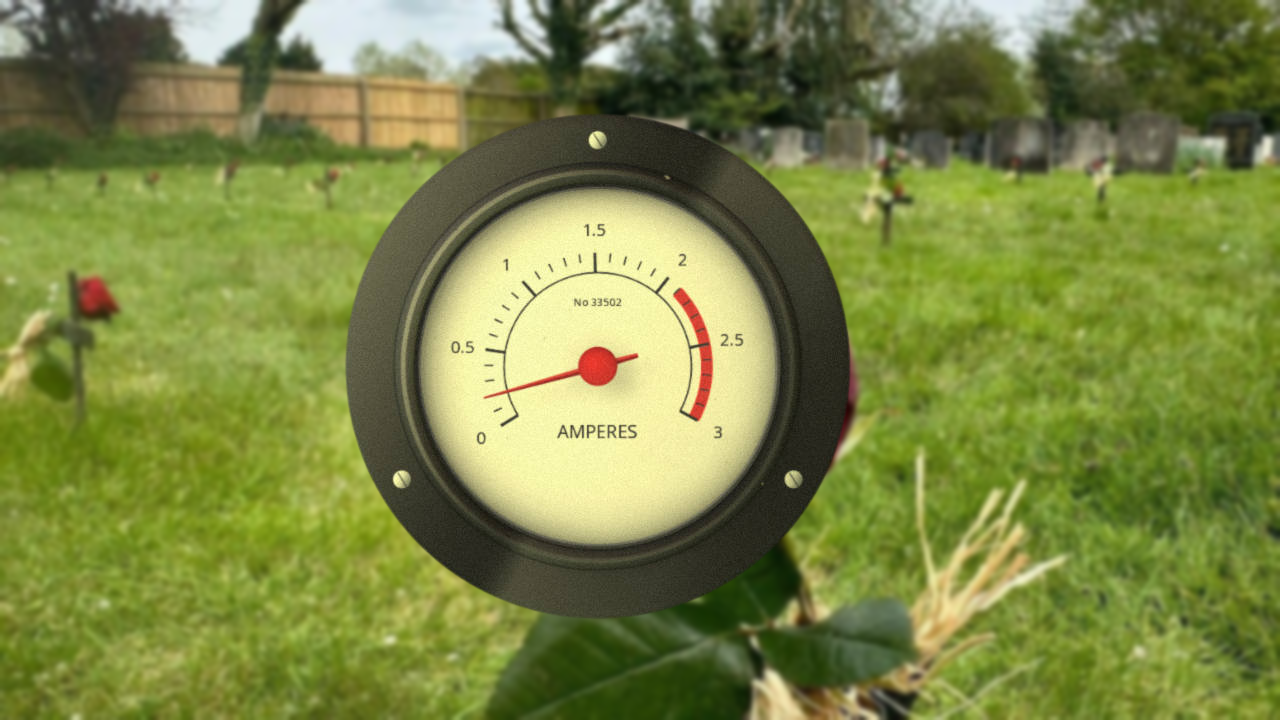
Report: 0.2; A
